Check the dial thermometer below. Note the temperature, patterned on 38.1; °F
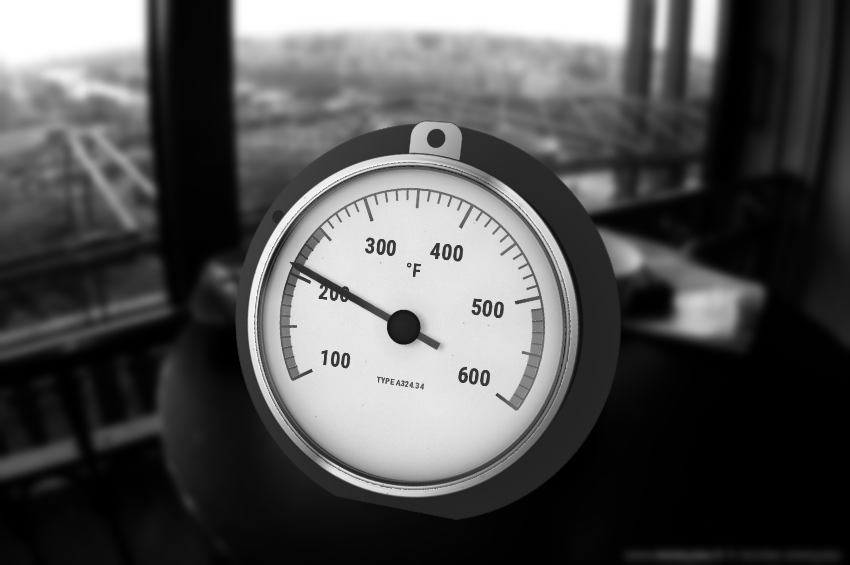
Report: 210; °F
